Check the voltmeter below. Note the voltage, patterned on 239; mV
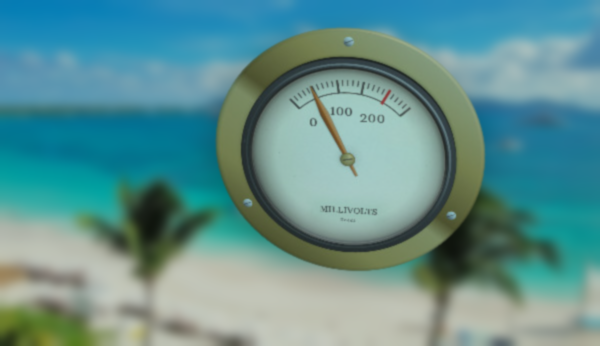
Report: 50; mV
